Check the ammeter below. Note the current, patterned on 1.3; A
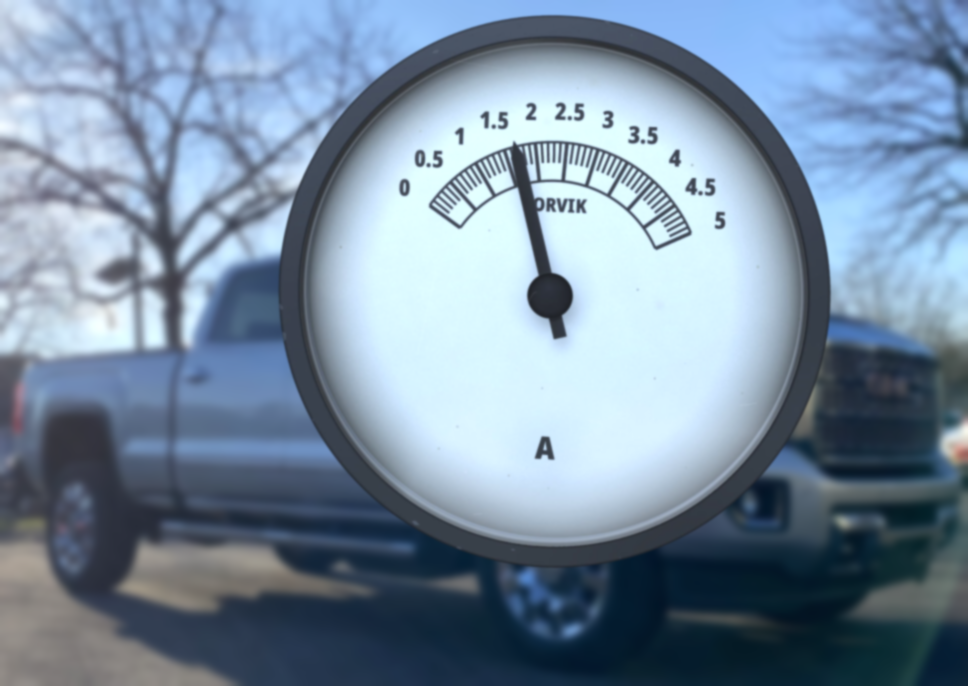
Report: 1.7; A
